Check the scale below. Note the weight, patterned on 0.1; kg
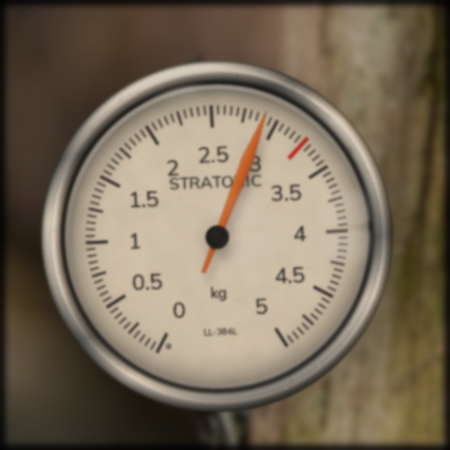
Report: 2.9; kg
